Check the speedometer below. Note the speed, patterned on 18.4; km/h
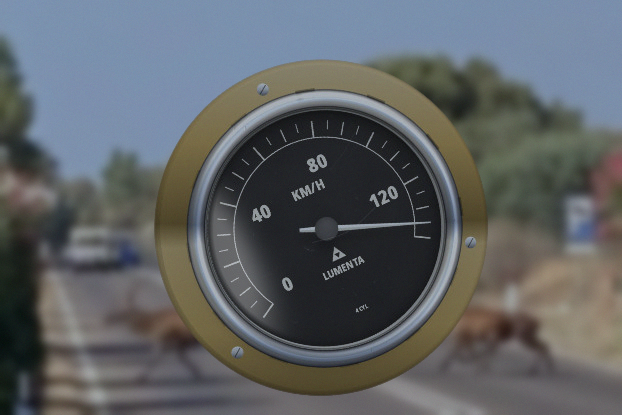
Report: 135; km/h
